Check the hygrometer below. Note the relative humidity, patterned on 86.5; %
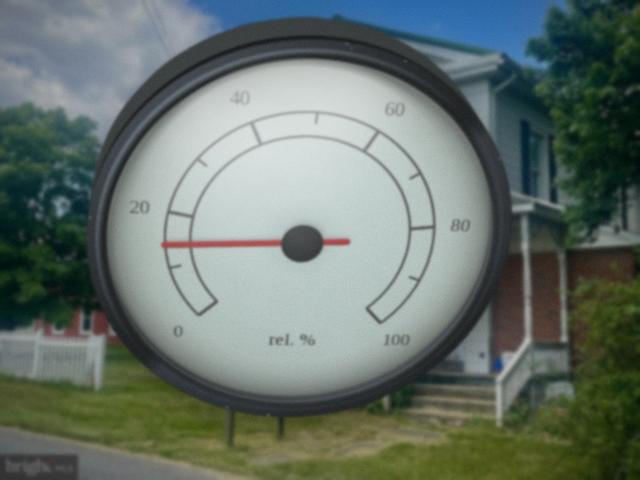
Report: 15; %
